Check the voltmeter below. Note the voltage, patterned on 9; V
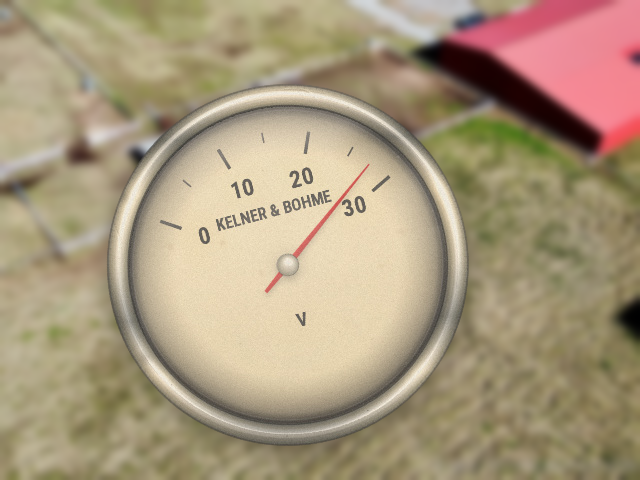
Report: 27.5; V
